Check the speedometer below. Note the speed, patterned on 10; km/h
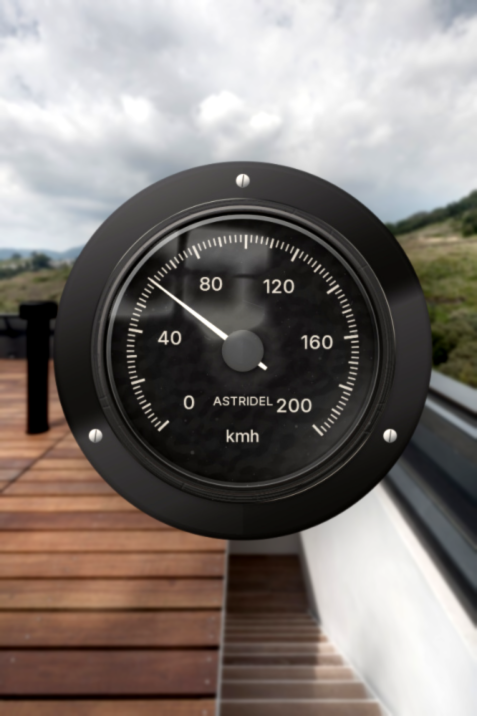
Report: 60; km/h
